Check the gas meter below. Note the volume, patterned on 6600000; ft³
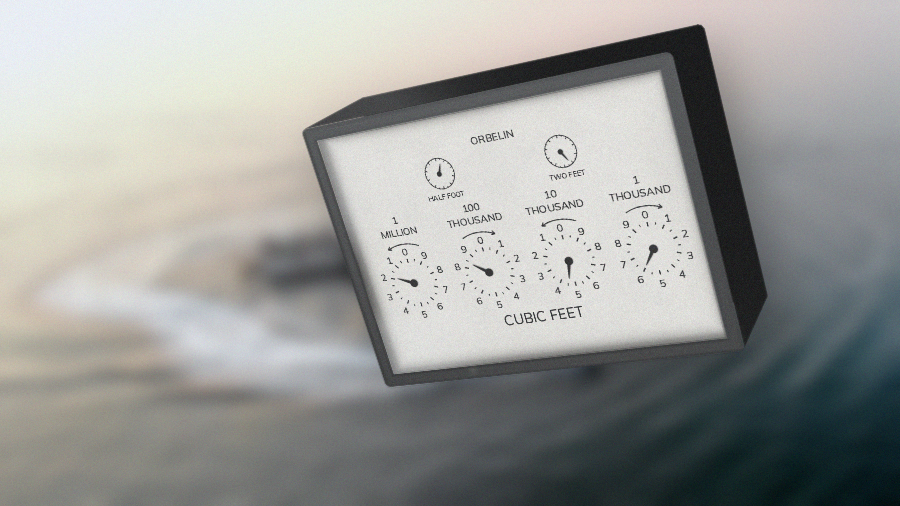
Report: 184600; ft³
